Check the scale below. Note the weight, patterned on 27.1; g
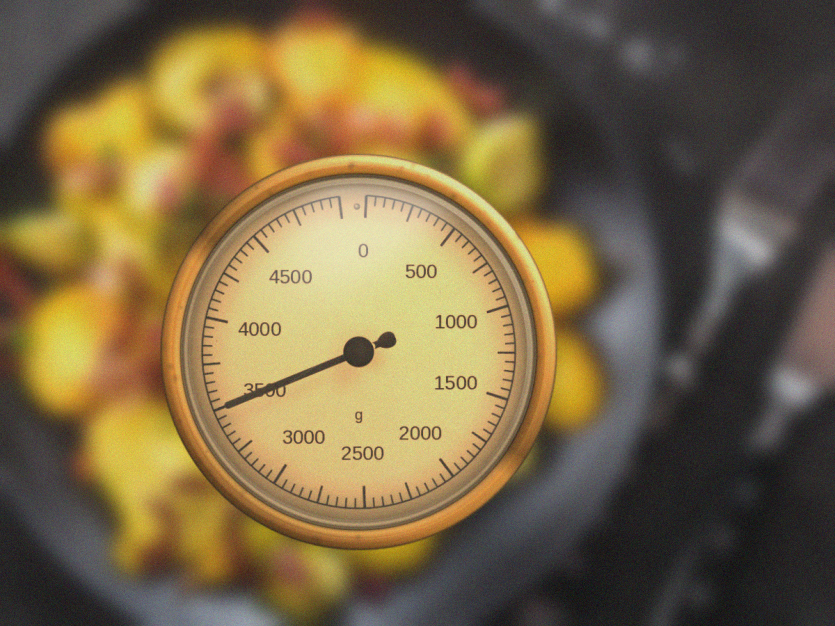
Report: 3500; g
